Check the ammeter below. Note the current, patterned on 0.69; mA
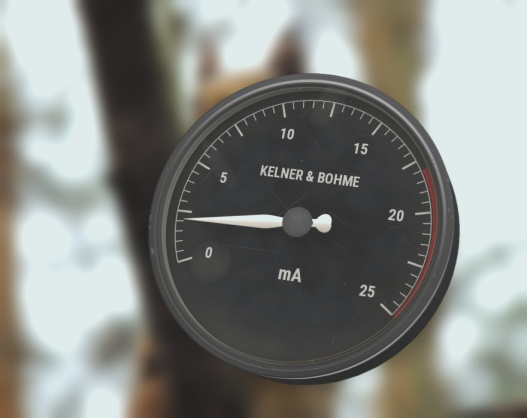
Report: 2; mA
